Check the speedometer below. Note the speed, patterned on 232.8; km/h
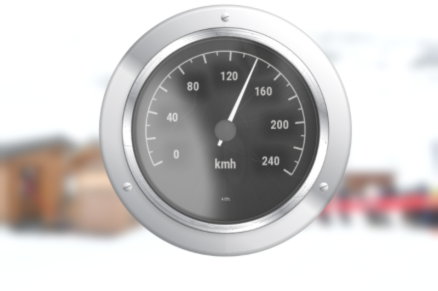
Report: 140; km/h
